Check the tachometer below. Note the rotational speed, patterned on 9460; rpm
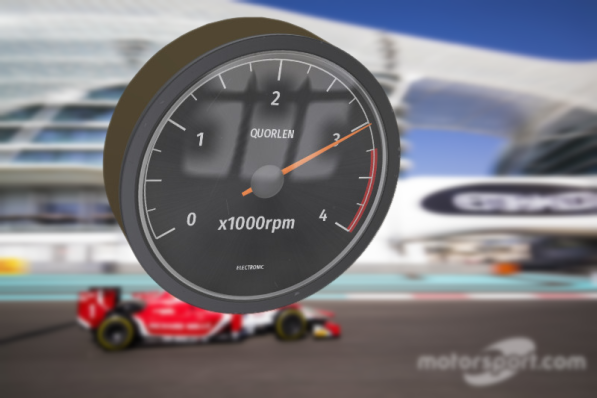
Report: 3000; rpm
